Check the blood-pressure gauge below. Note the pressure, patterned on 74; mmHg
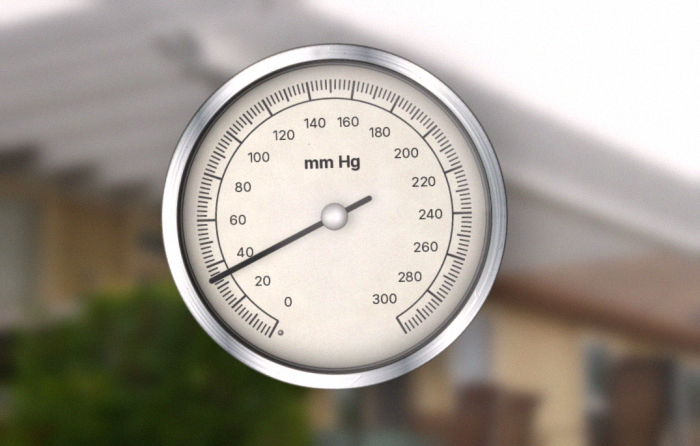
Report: 34; mmHg
